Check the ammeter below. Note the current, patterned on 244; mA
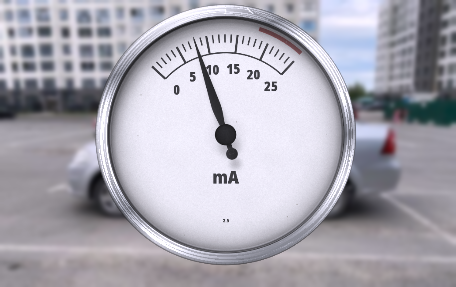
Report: 8; mA
